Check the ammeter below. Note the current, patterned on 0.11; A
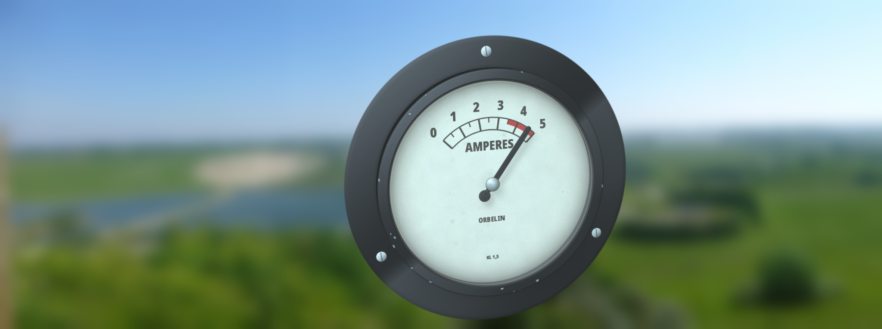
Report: 4.5; A
